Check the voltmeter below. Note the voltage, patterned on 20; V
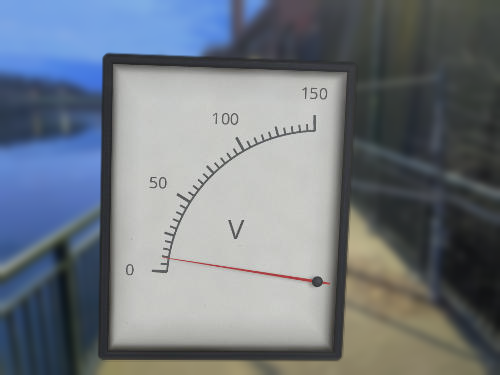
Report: 10; V
